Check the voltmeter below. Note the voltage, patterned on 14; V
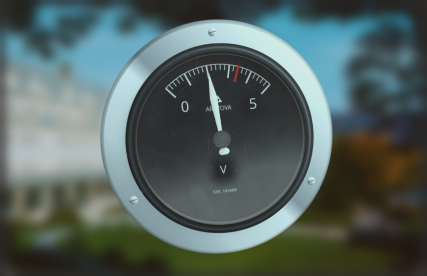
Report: 2; V
